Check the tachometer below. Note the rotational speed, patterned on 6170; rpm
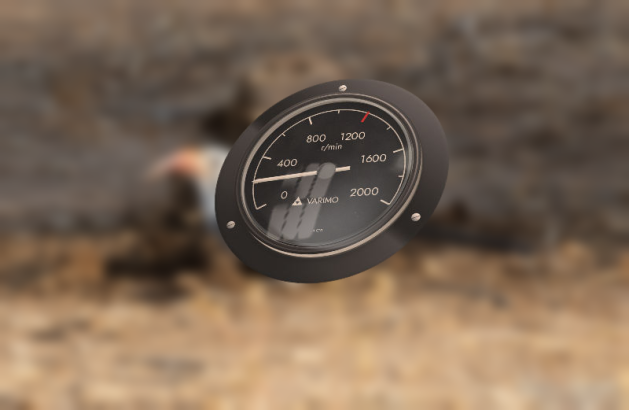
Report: 200; rpm
